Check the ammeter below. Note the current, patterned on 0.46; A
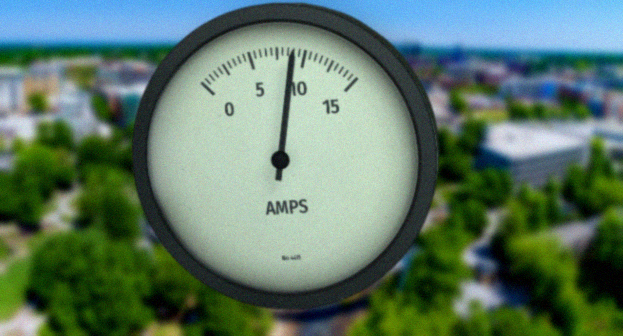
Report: 9; A
